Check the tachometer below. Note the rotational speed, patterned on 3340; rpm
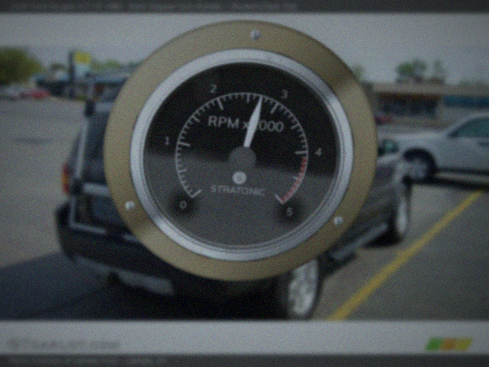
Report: 2700; rpm
